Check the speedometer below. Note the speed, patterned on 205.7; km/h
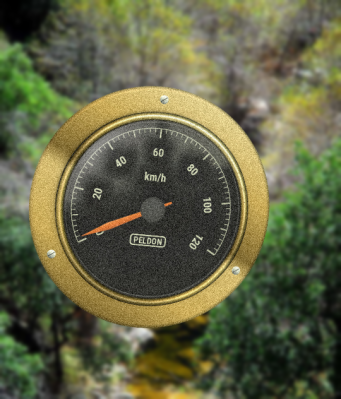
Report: 2; km/h
